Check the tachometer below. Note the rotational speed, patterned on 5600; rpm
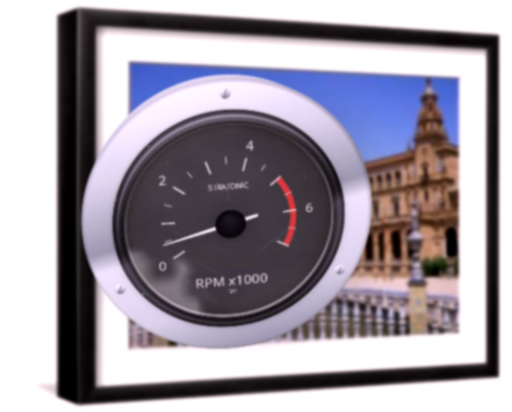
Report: 500; rpm
